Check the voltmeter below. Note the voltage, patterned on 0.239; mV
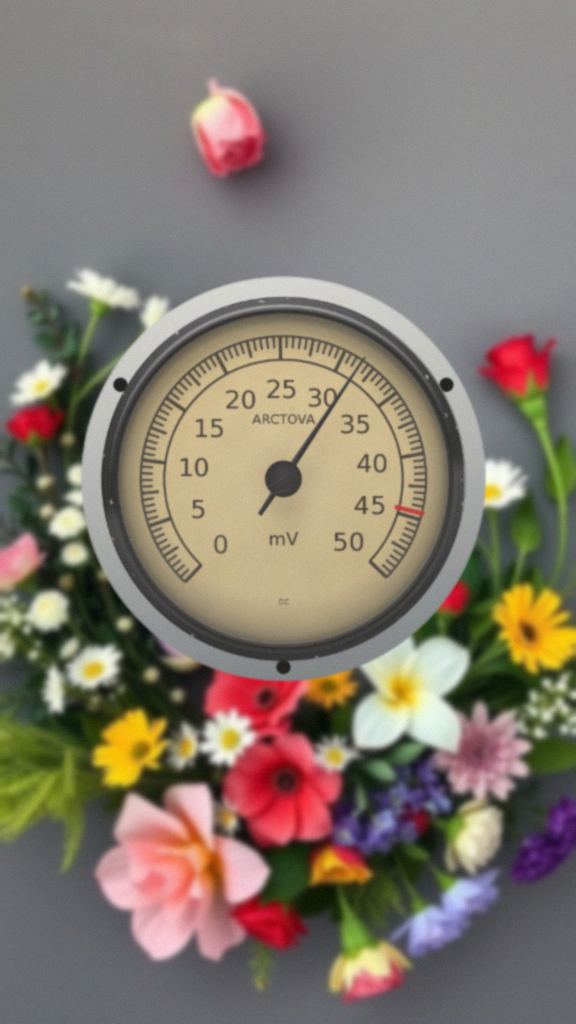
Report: 31.5; mV
